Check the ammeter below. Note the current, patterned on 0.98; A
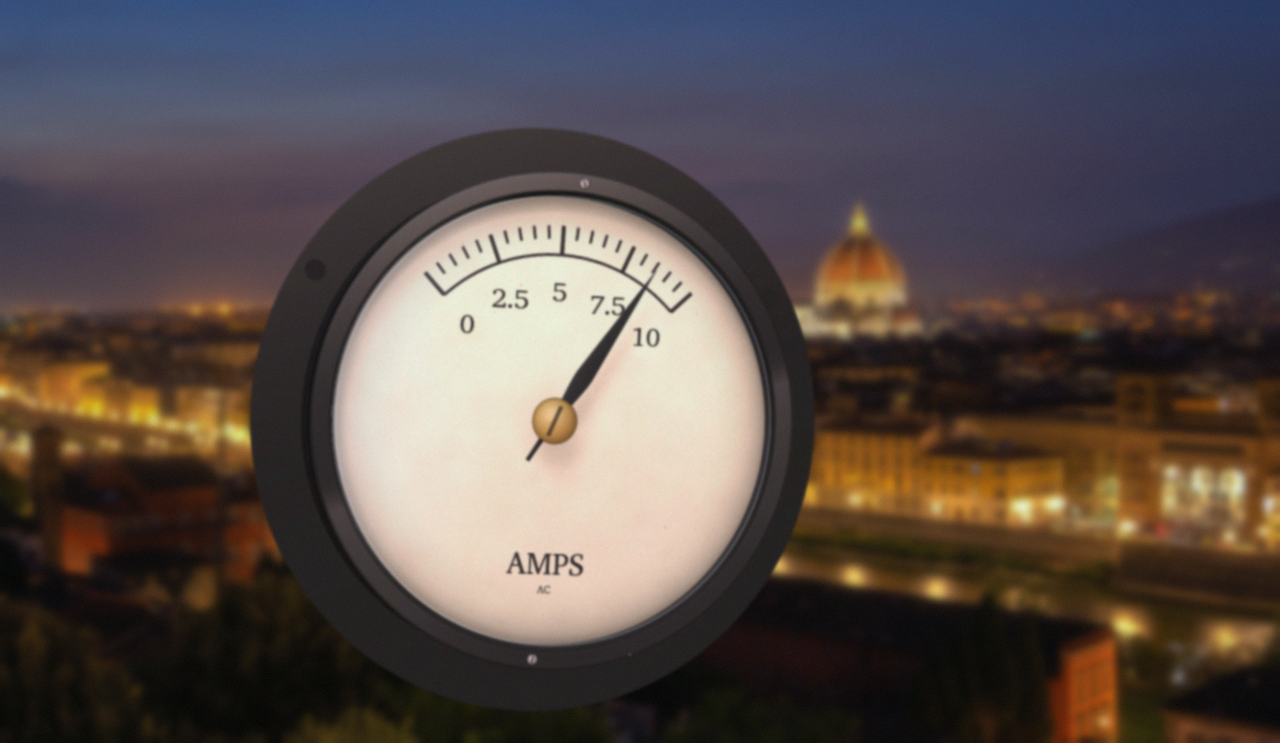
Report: 8.5; A
